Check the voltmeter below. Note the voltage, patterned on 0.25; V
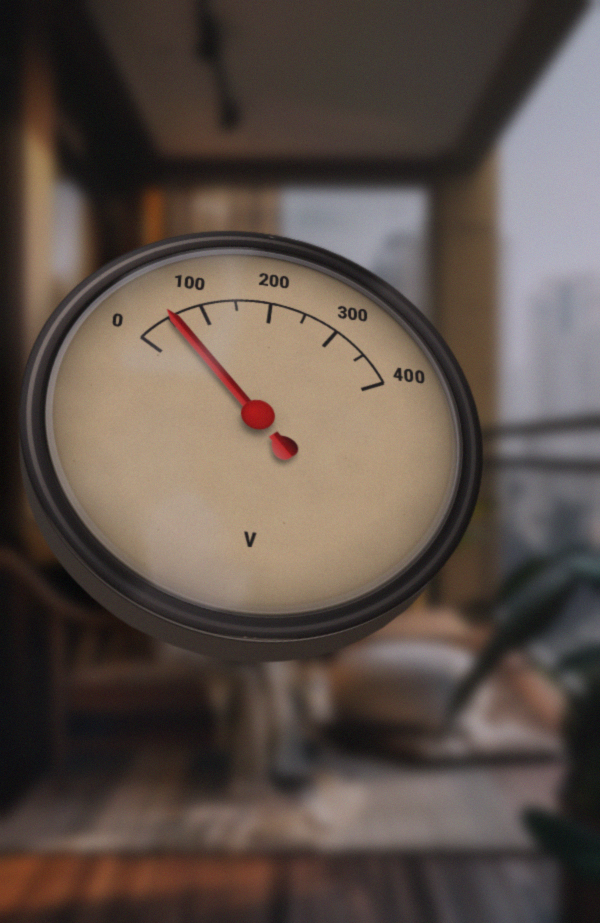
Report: 50; V
